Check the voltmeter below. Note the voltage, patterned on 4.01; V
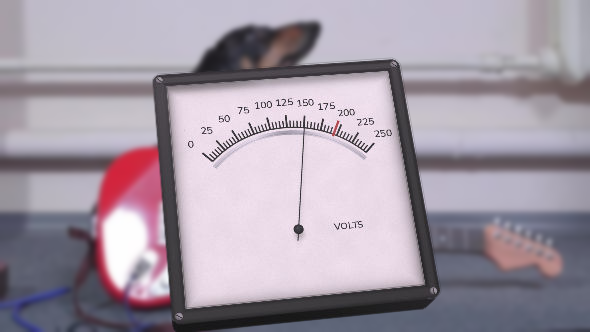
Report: 150; V
